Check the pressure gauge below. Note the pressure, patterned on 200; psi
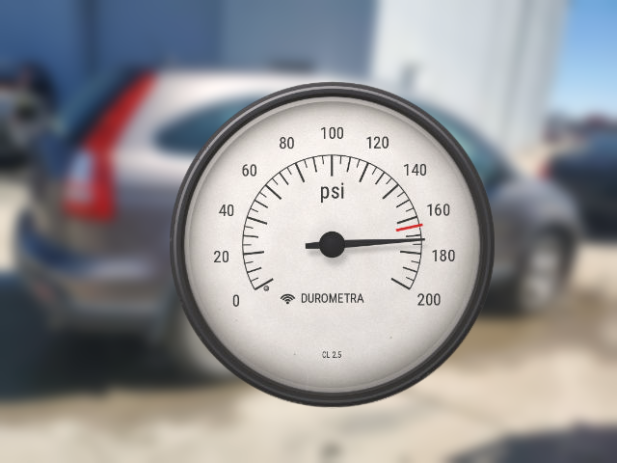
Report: 172.5; psi
